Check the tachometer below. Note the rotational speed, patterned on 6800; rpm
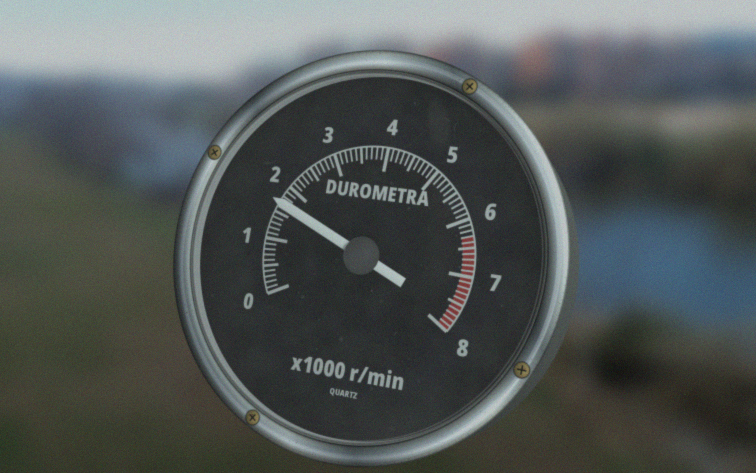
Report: 1700; rpm
